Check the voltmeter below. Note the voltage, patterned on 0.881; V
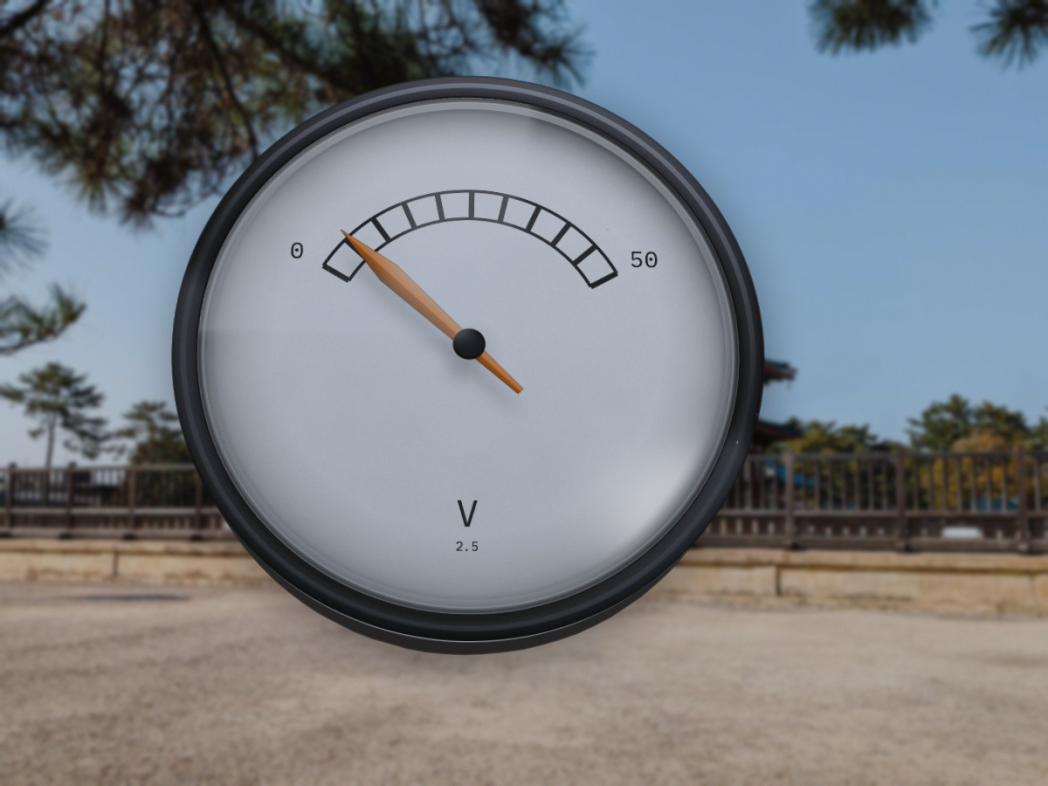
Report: 5; V
